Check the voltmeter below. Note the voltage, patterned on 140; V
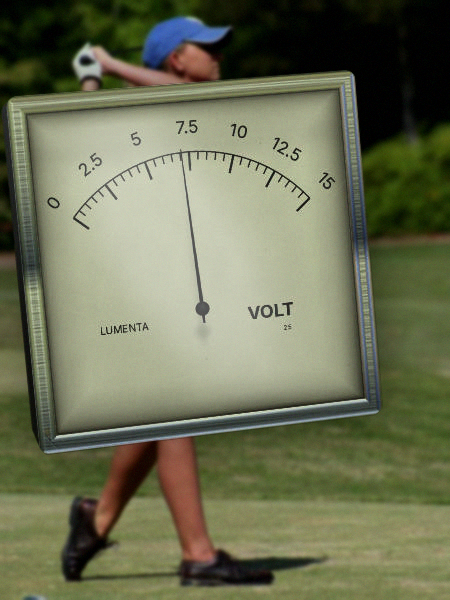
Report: 7; V
